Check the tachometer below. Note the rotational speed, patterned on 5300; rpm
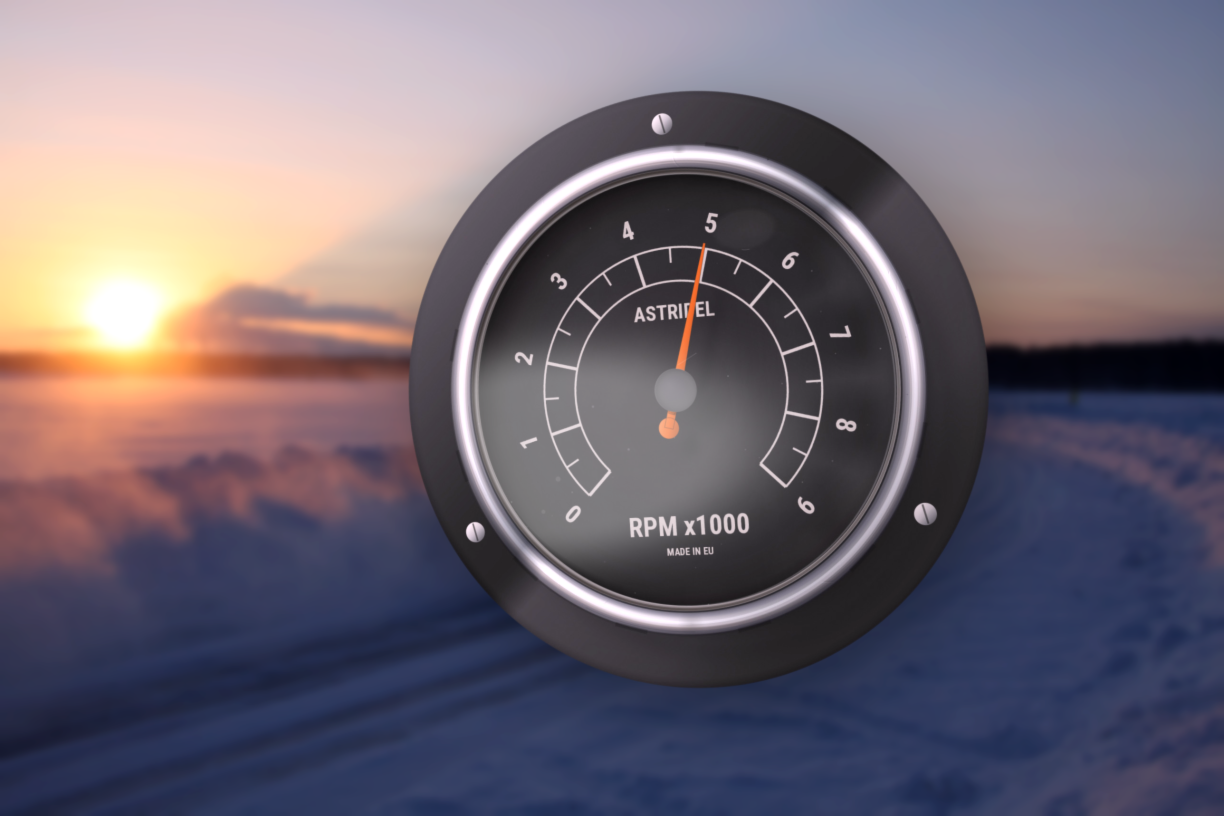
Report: 5000; rpm
